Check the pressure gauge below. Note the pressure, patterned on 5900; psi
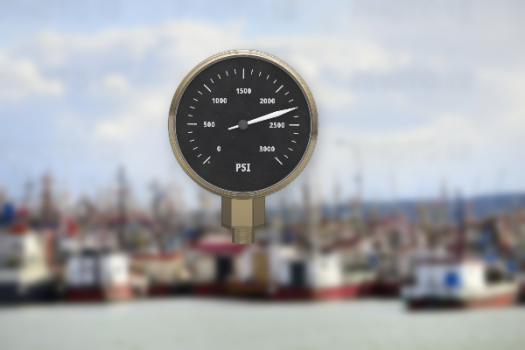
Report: 2300; psi
